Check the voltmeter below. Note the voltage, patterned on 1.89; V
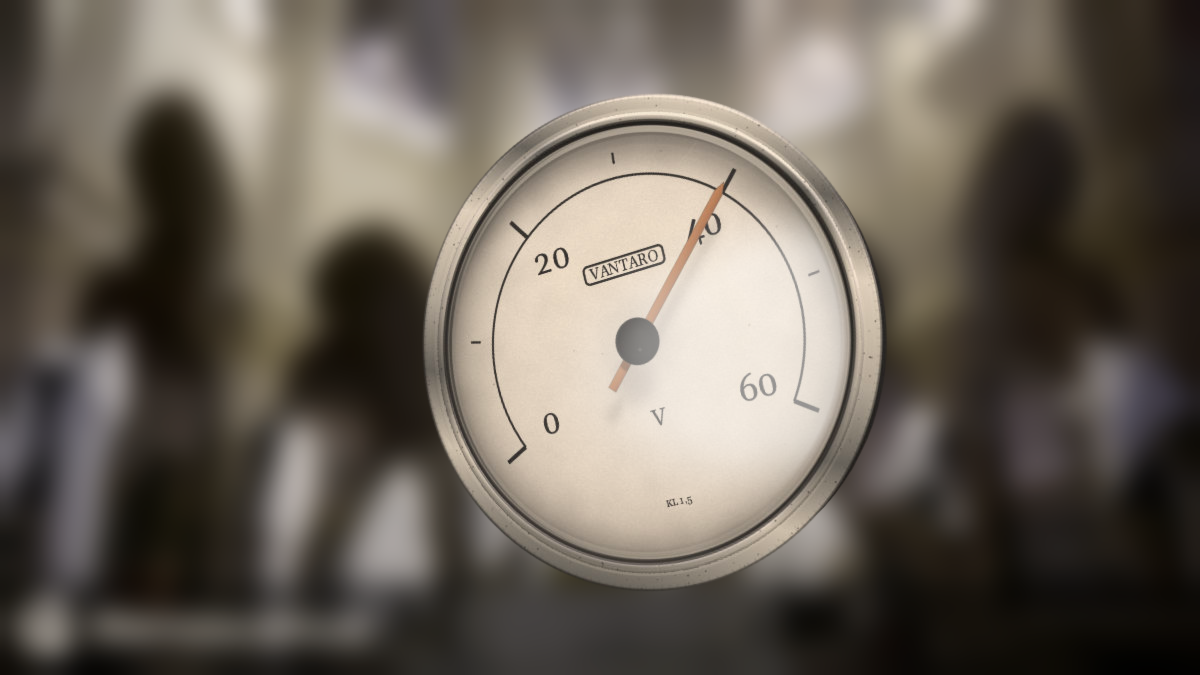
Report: 40; V
